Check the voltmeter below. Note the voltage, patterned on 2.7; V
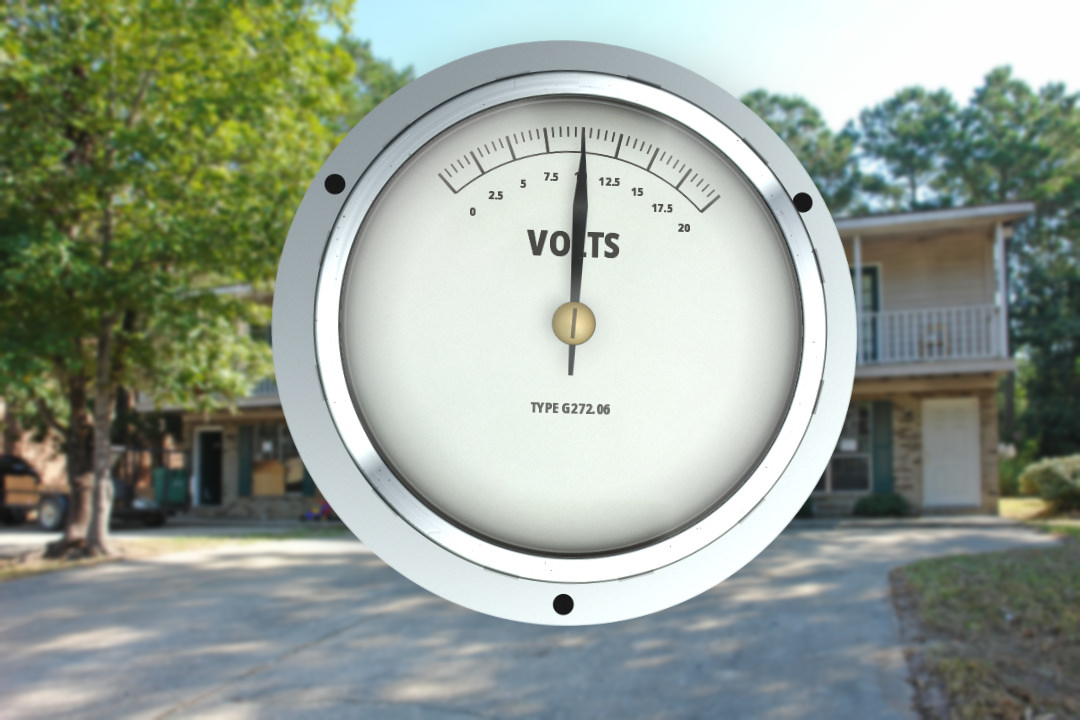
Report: 10; V
